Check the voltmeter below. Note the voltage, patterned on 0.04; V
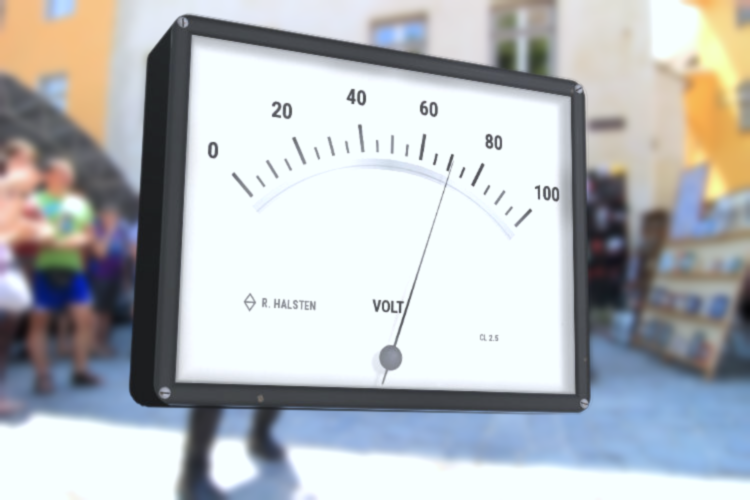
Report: 70; V
